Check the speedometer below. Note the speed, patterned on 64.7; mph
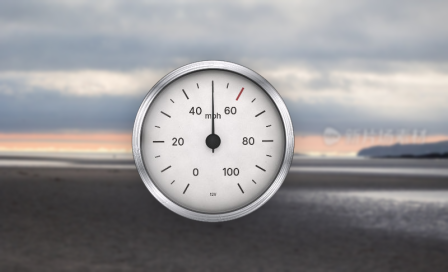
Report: 50; mph
